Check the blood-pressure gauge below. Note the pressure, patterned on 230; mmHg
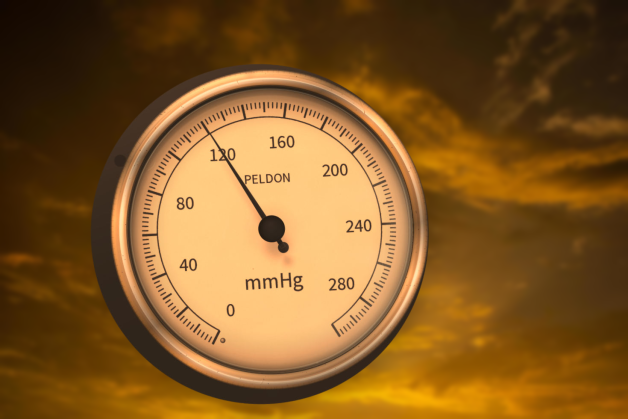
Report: 120; mmHg
